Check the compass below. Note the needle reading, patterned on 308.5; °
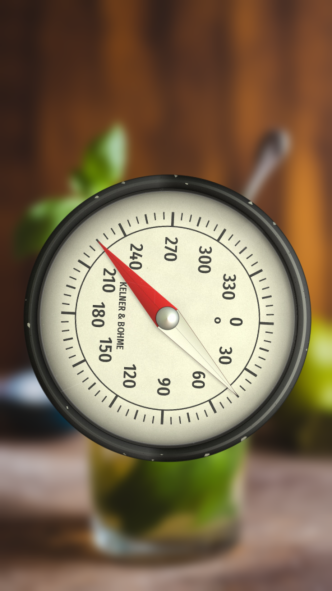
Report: 225; °
